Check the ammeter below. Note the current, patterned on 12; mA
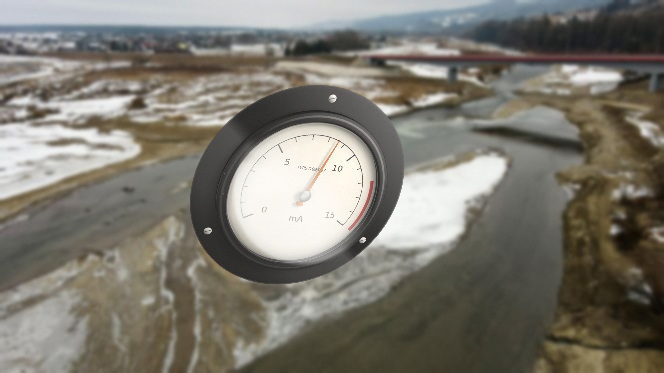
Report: 8.5; mA
